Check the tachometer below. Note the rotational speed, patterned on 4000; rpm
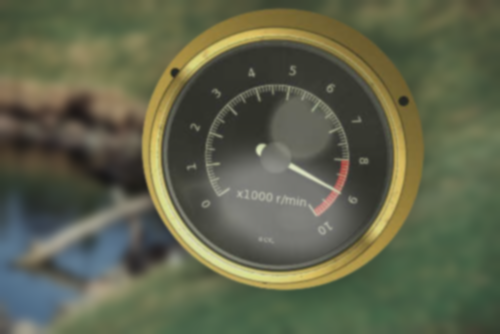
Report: 9000; rpm
